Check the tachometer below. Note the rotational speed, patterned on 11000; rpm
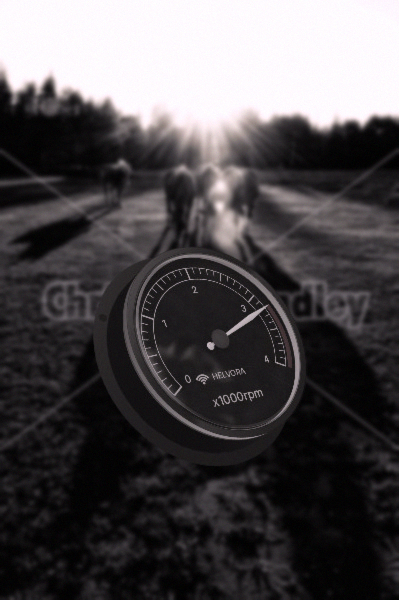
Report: 3200; rpm
